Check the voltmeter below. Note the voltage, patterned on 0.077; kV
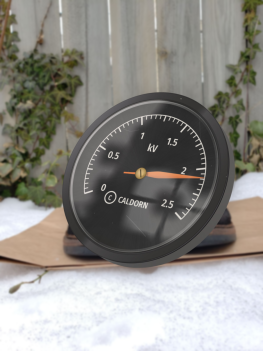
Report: 2.1; kV
